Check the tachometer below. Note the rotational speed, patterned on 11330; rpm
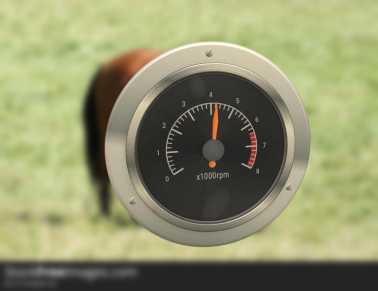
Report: 4200; rpm
